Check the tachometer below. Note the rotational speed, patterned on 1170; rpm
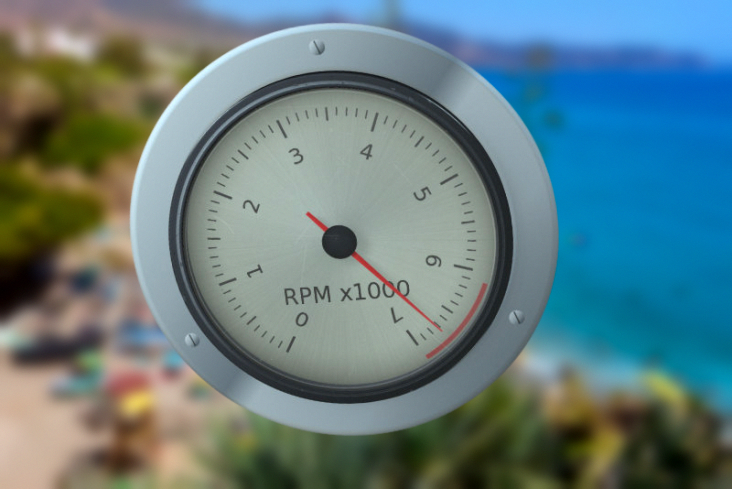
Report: 6700; rpm
